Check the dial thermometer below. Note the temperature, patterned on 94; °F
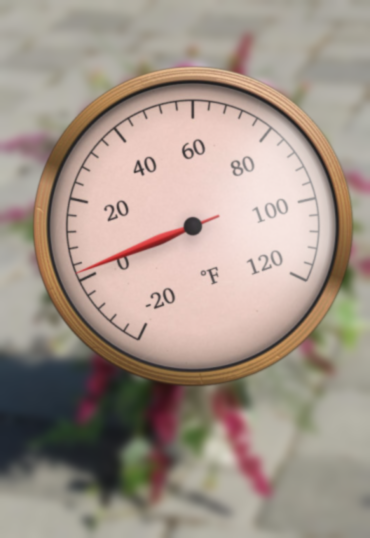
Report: 2; °F
